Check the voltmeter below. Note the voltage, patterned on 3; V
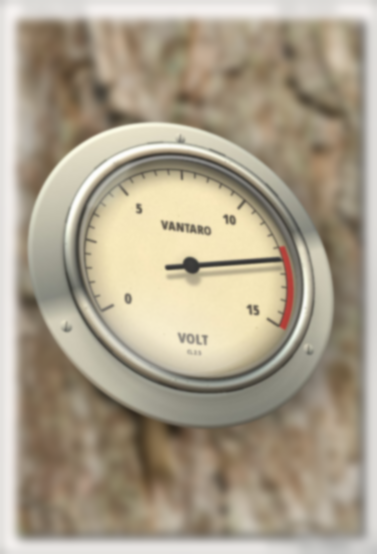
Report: 12.5; V
